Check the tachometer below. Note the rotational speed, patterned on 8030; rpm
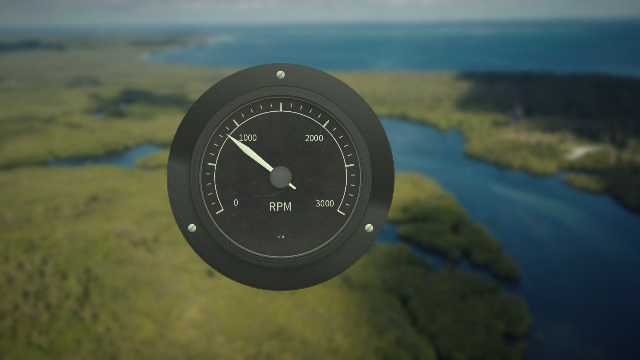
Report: 850; rpm
